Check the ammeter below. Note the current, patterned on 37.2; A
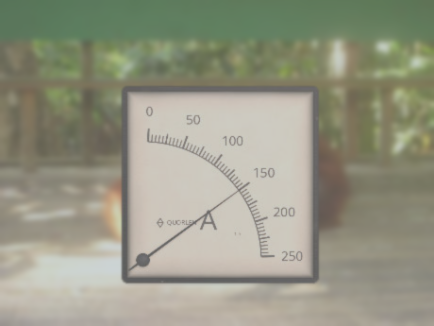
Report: 150; A
